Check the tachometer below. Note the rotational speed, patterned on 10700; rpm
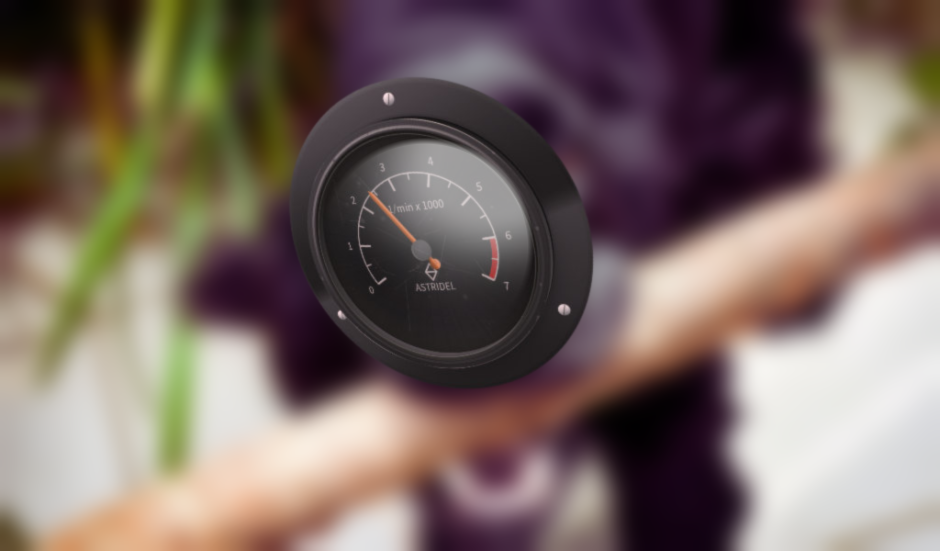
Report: 2500; rpm
